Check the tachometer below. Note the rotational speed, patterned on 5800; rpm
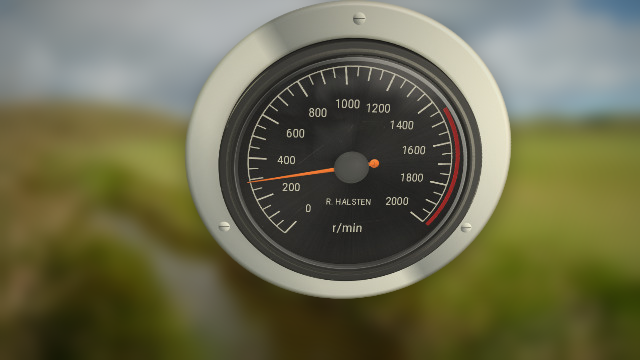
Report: 300; rpm
